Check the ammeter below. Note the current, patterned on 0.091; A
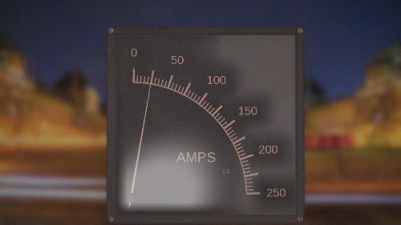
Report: 25; A
